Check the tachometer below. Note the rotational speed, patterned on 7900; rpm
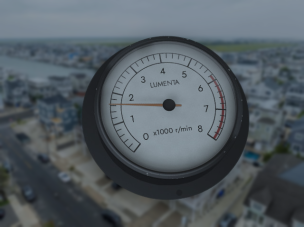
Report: 1600; rpm
